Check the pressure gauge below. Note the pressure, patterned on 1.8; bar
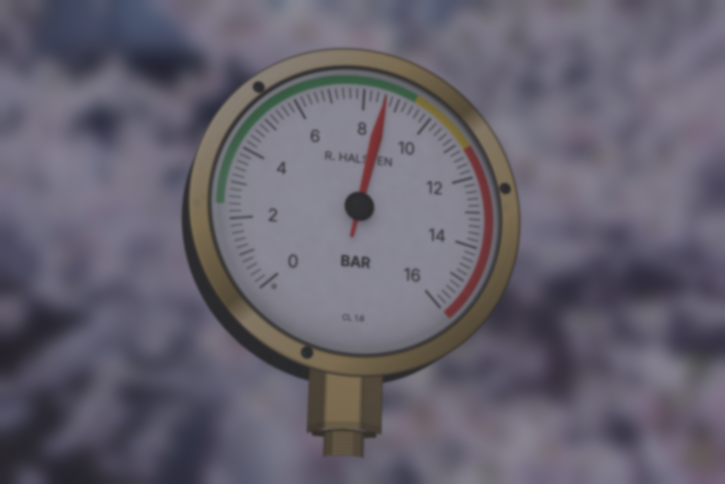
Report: 8.6; bar
